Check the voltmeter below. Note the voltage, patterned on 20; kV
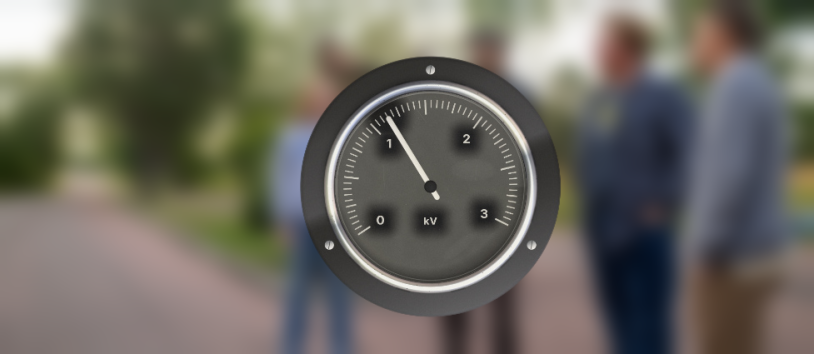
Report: 1.15; kV
